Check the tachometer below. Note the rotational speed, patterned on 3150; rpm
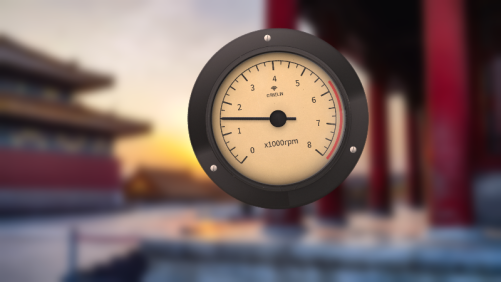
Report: 1500; rpm
